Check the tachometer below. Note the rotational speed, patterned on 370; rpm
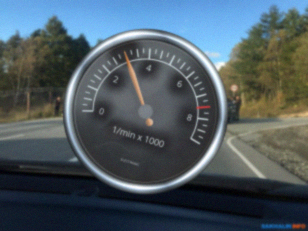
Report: 3000; rpm
